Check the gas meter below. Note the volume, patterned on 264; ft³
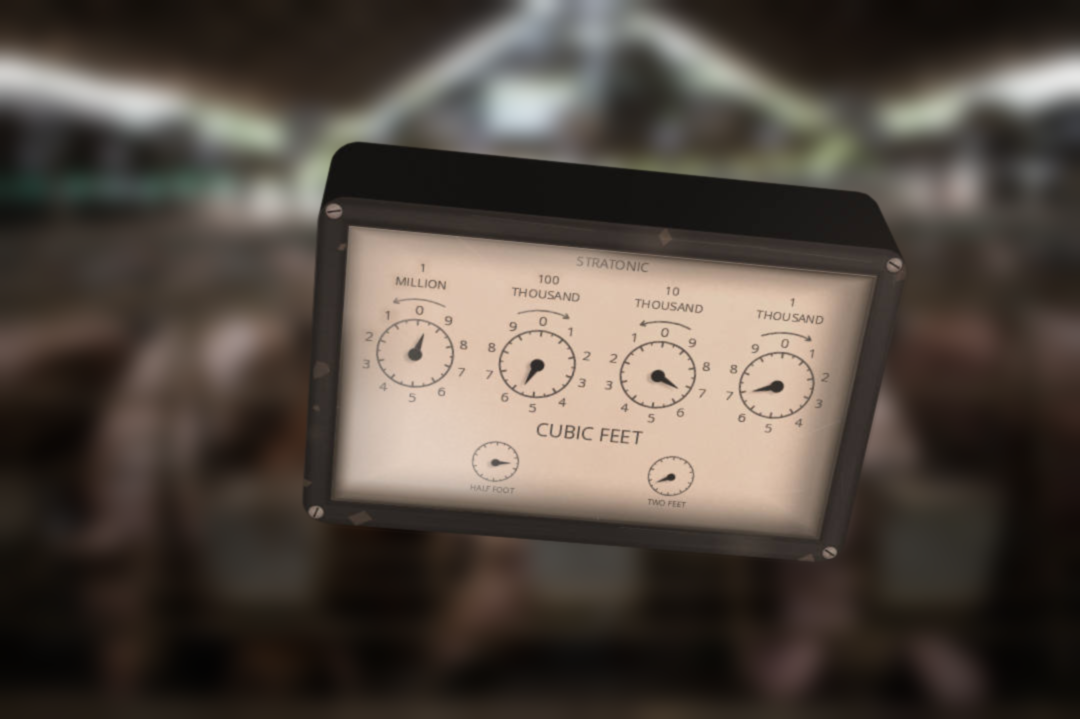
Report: 956700; ft³
